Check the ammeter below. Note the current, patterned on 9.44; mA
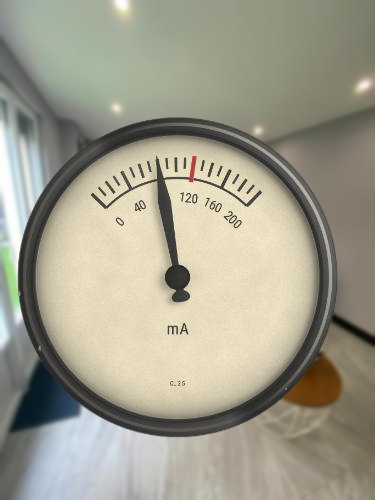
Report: 80; mA
